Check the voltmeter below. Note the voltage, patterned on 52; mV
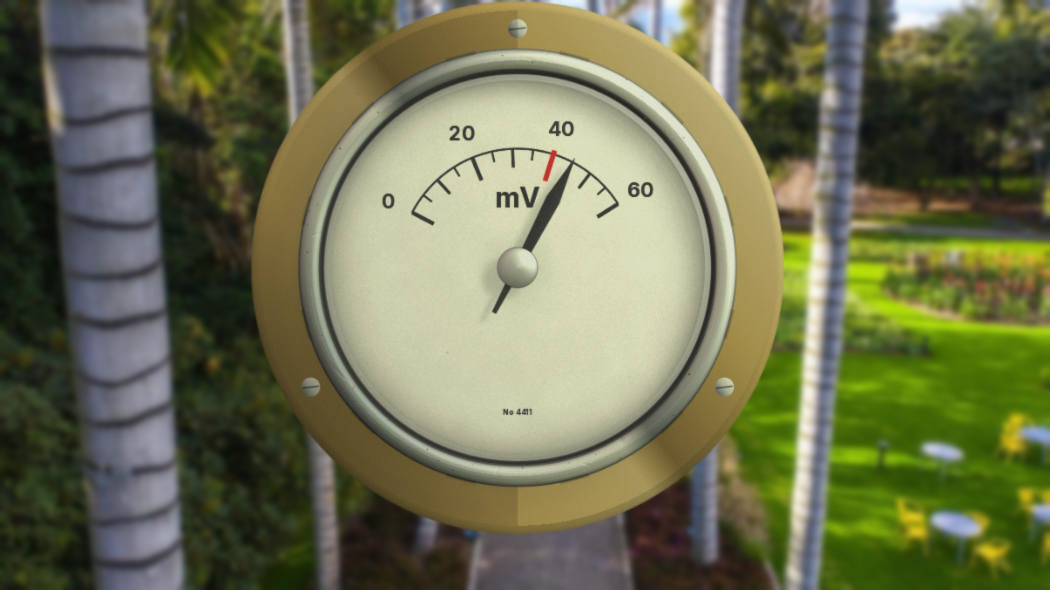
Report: 45; mV
